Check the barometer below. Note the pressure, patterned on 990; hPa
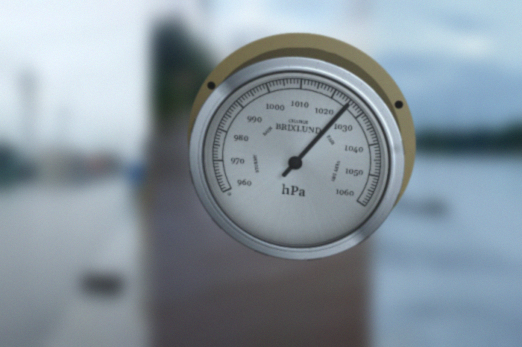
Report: 1025; hPa
